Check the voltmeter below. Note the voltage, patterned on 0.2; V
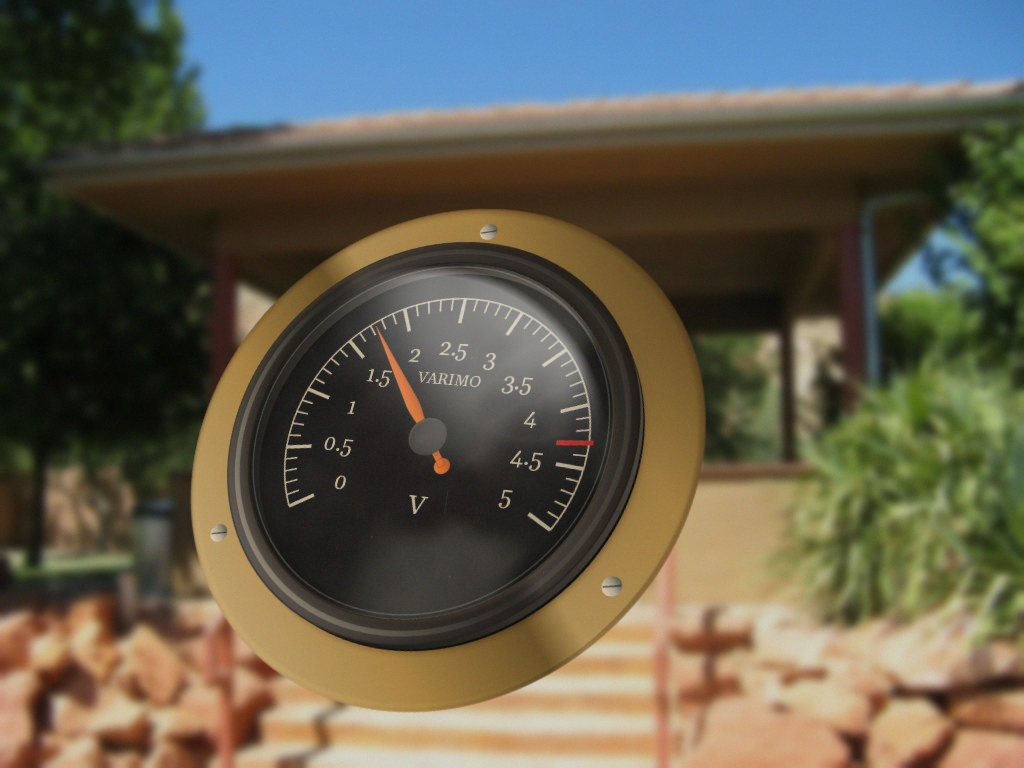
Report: 1.75; V
